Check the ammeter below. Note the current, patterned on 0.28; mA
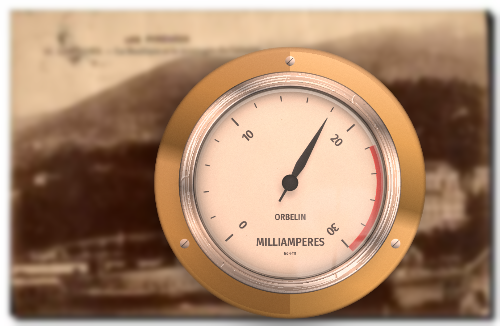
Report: 18; mA
